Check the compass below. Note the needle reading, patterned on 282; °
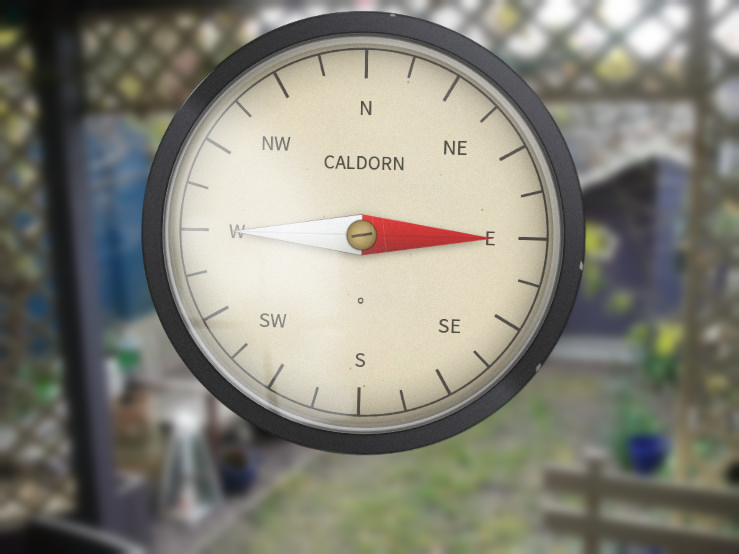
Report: 90; °
